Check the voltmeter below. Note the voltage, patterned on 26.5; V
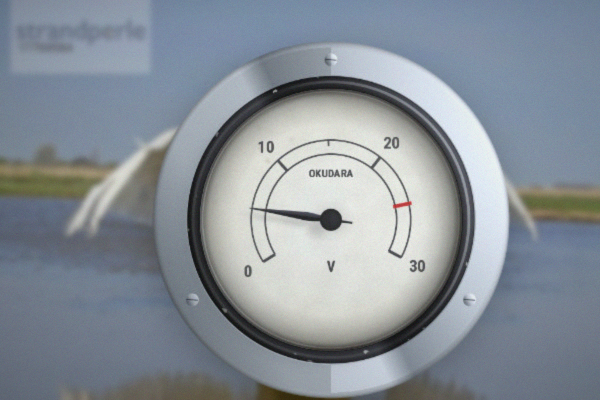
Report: 5; V
